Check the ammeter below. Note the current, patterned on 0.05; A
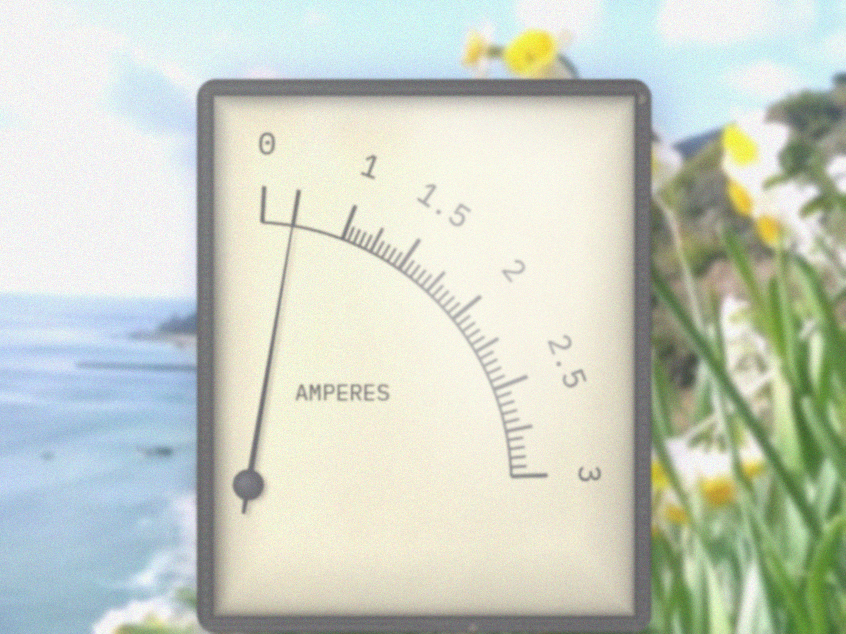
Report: 0.5; A
